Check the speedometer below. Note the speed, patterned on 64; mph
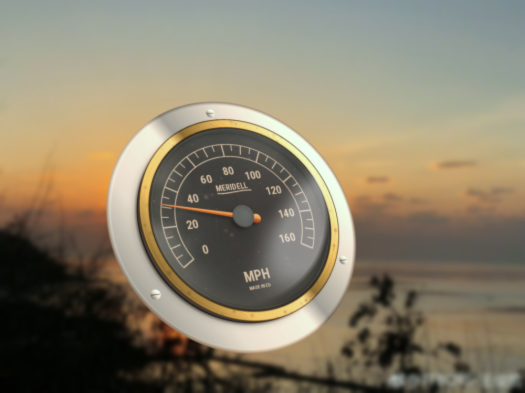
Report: 30; mph
